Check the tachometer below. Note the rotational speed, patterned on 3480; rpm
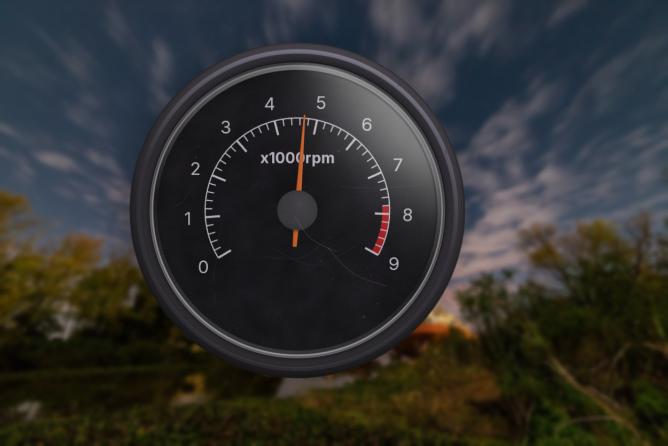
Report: 4700; rpm
